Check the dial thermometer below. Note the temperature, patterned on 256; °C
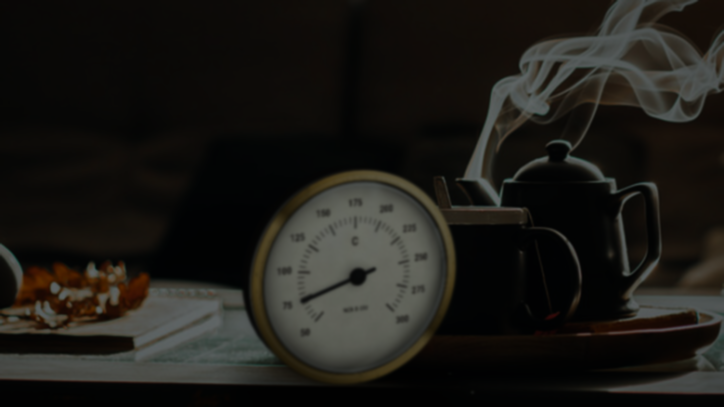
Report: 75; °C
